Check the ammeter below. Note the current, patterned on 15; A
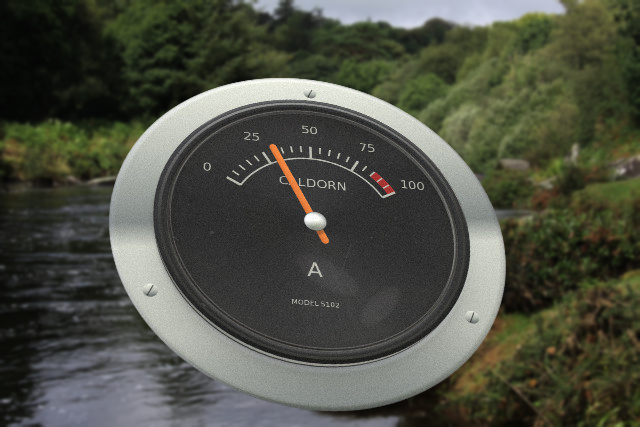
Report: 30; A
